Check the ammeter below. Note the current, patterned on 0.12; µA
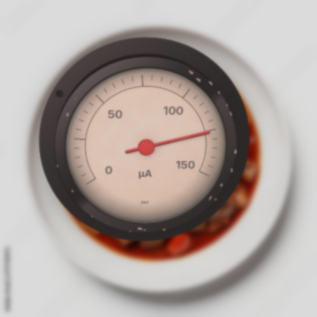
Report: 125; µA
